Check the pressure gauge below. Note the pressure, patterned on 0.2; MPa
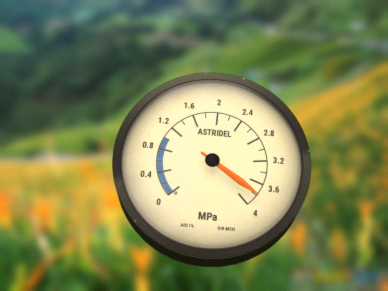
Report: 3.8; MPa
